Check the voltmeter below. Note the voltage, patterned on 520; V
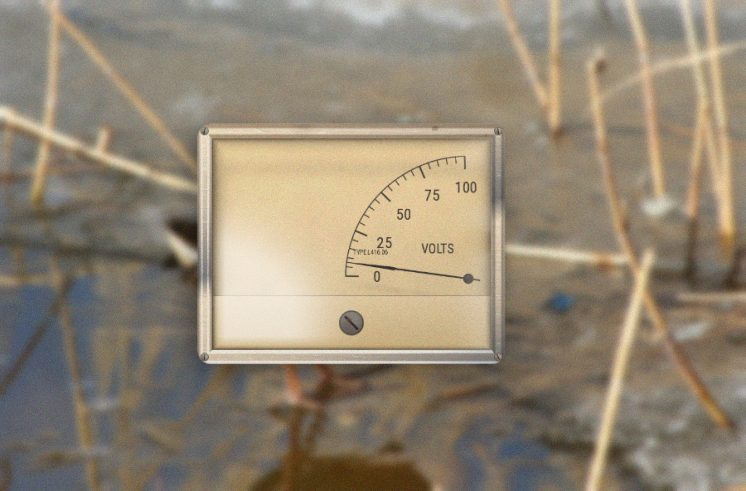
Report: 7.5; V
